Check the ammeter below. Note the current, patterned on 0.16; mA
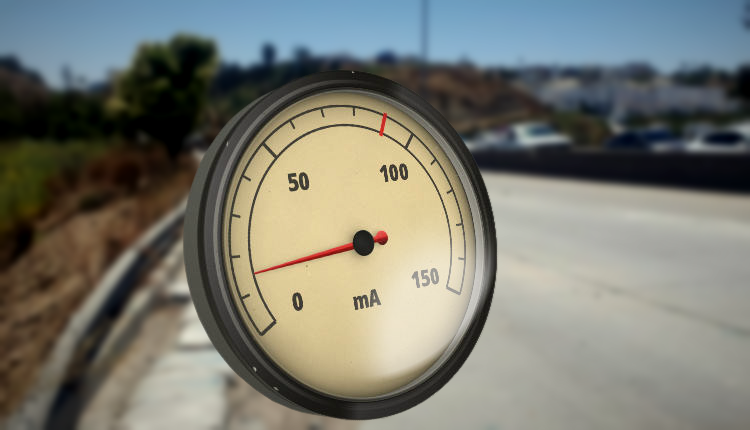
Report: 15; mA
